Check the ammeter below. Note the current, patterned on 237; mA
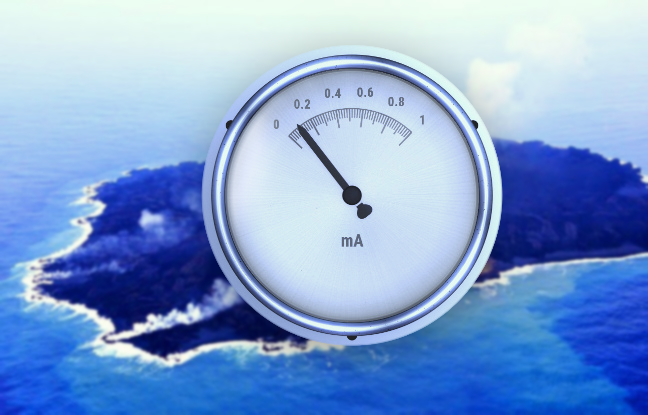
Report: 0.1; mA
